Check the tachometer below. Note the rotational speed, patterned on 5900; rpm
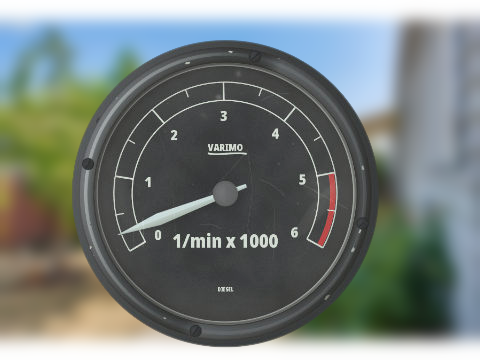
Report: 250; rpm
